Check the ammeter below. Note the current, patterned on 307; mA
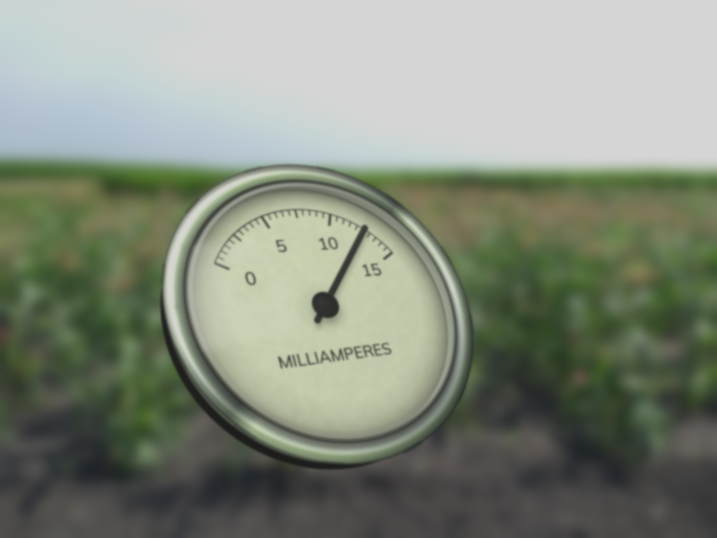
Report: 12.5; mA
